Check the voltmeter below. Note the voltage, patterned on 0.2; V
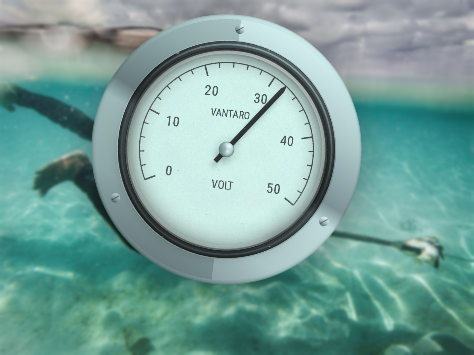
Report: 32; V
